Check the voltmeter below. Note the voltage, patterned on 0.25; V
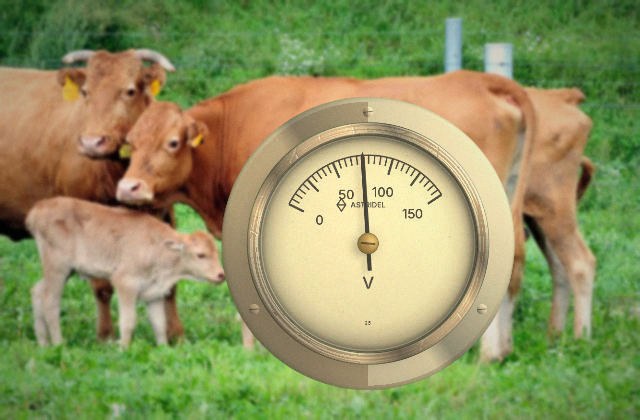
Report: 75; V
